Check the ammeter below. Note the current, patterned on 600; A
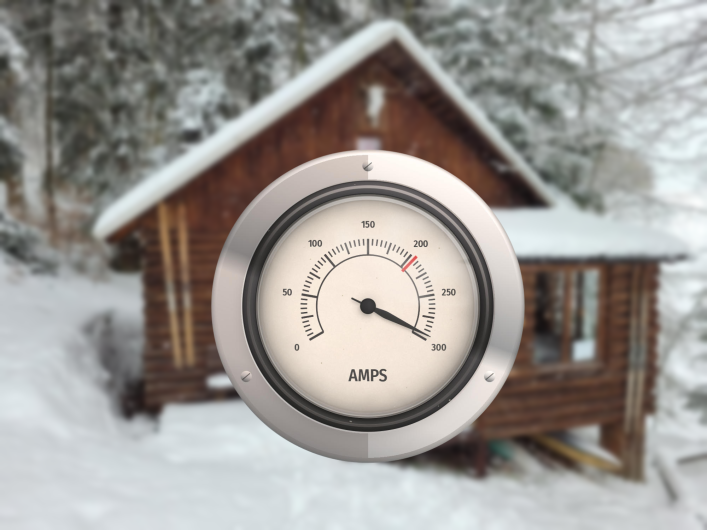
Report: 295; A
